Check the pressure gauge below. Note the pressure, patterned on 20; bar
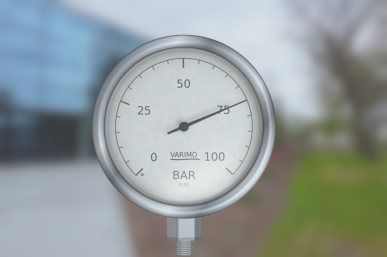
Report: 75; bar
